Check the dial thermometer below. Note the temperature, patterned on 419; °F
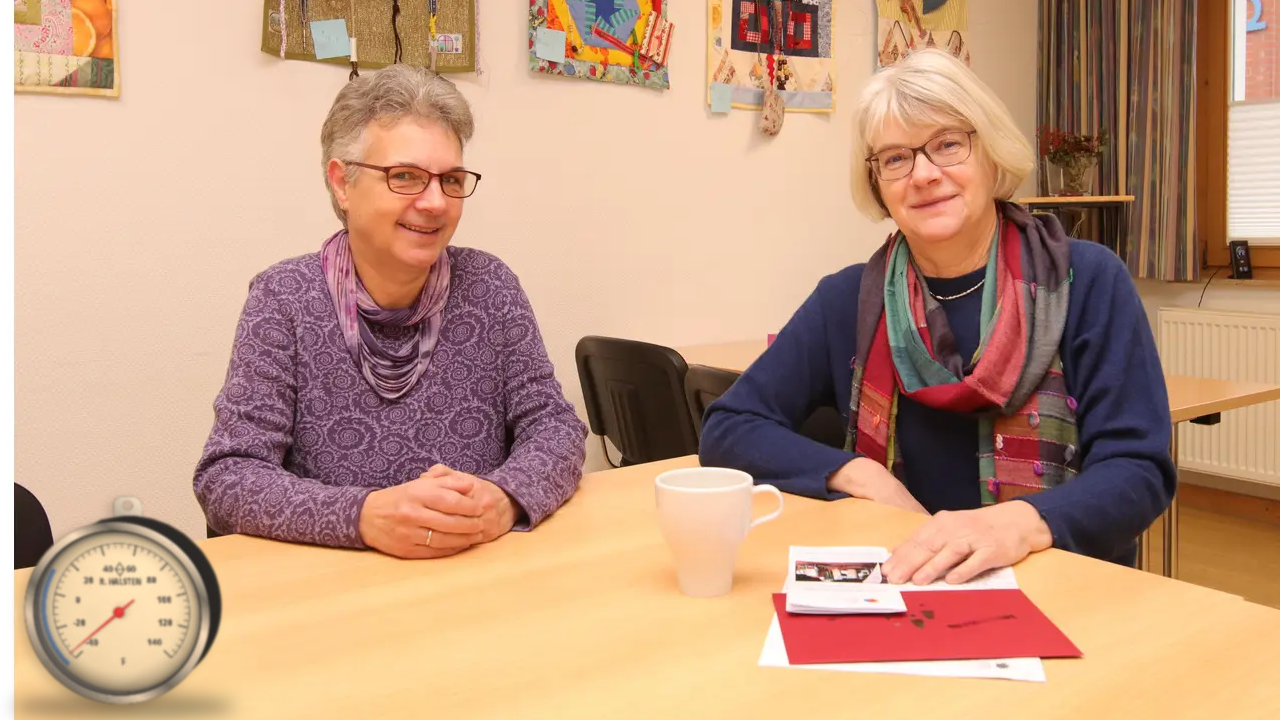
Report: -36; °F
